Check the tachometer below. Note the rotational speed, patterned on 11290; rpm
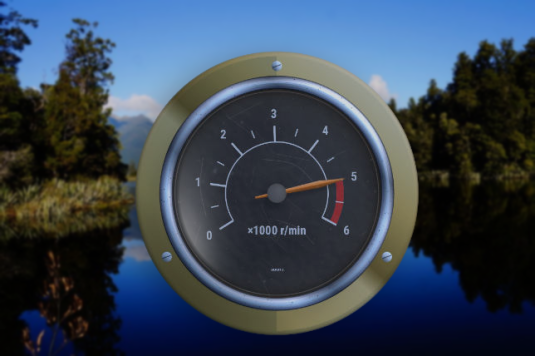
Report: 5000; rpm
